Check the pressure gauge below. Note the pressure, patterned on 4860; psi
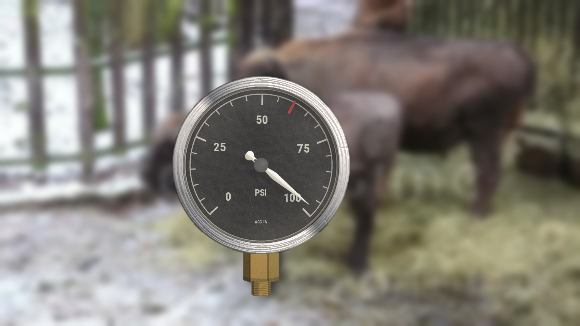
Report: 97.5; psi
